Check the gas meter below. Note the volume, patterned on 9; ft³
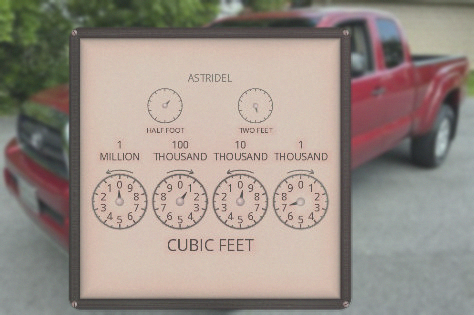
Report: 9700; ft³
